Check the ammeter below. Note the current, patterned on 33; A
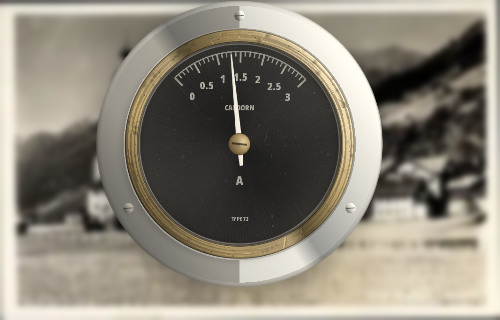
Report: 1.3; A
